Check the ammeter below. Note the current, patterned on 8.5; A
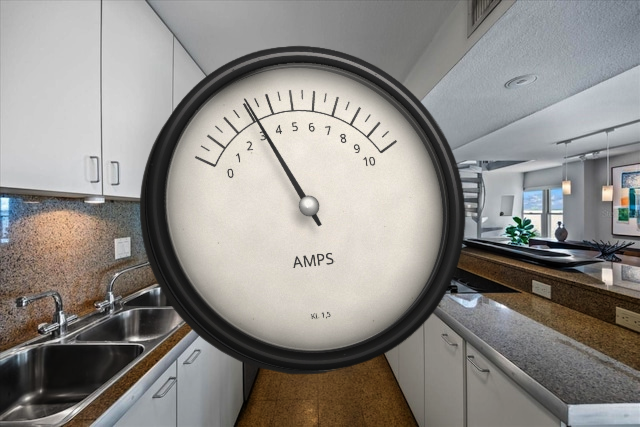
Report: 3; A
